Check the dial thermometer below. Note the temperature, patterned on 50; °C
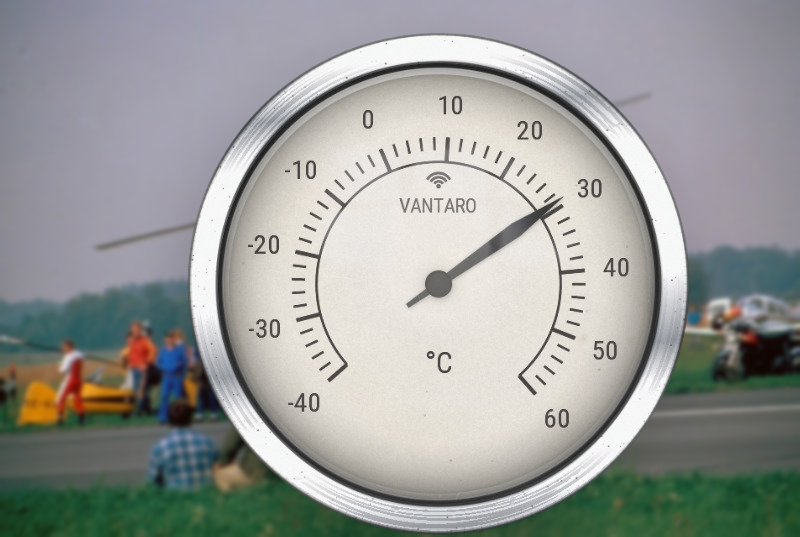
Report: 29; °C
